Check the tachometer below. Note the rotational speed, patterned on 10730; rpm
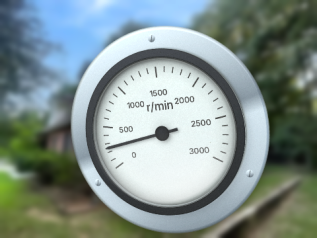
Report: 250; rpm
